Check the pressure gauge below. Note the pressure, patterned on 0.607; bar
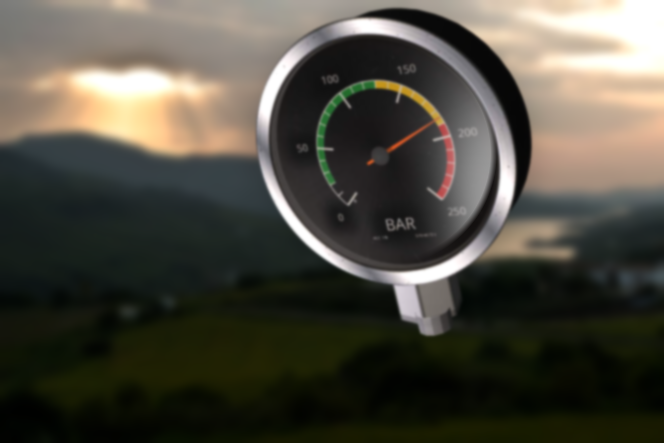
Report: 185; bar
